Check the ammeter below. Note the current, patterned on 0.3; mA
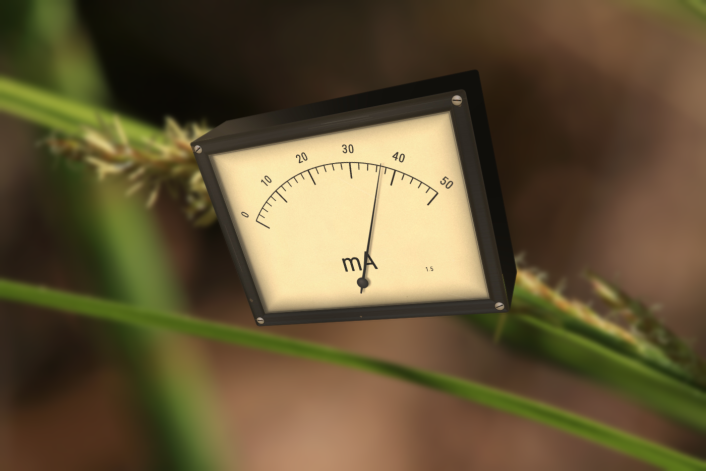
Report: 37; mA
